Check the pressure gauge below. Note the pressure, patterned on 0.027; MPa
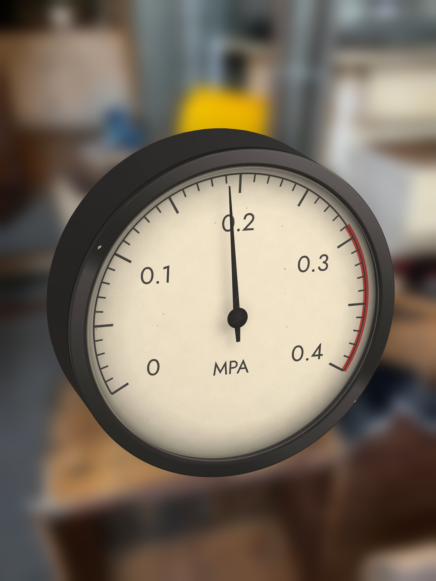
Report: 0.19; MPa
